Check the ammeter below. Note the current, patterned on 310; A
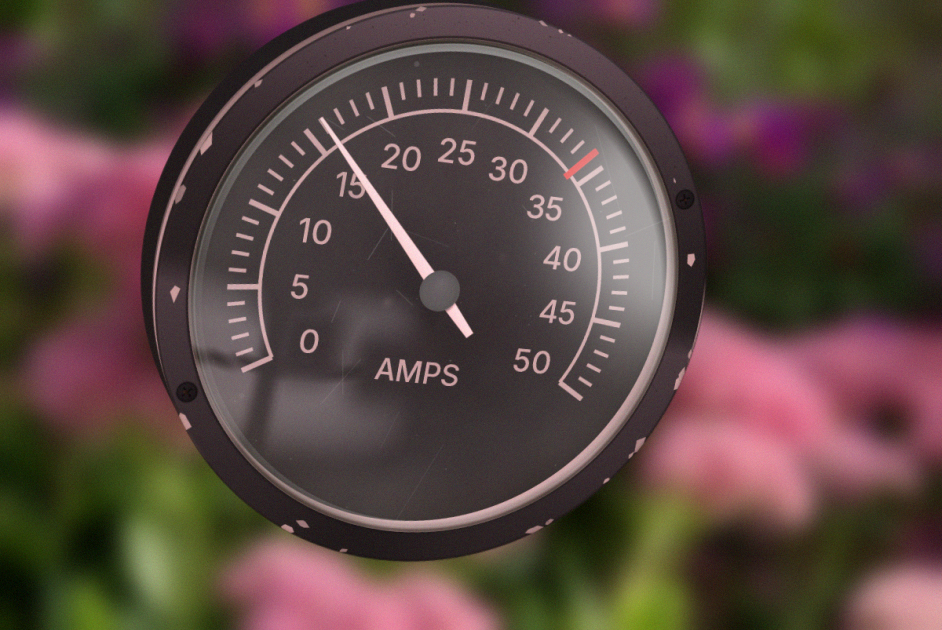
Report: 16; A
